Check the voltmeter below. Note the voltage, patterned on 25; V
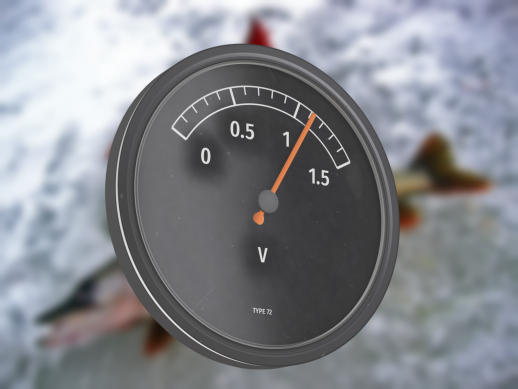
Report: 1.1; V
